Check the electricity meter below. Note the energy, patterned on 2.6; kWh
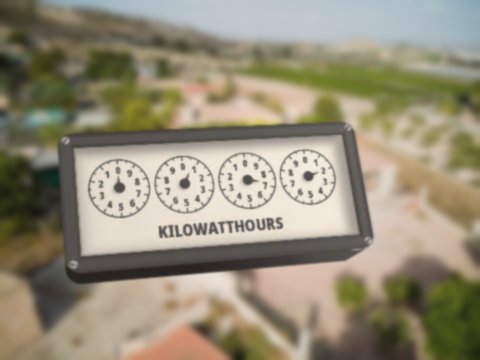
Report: 72; kWh
